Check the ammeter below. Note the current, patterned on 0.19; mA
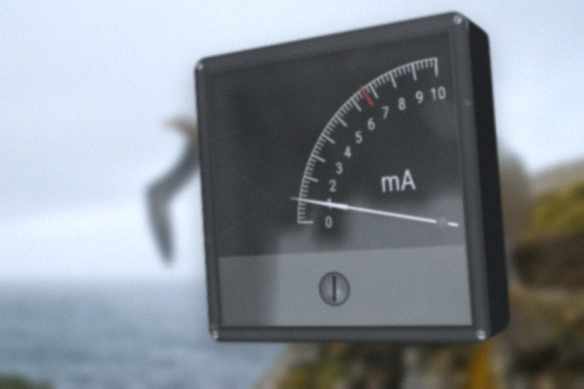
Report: 1; mA
